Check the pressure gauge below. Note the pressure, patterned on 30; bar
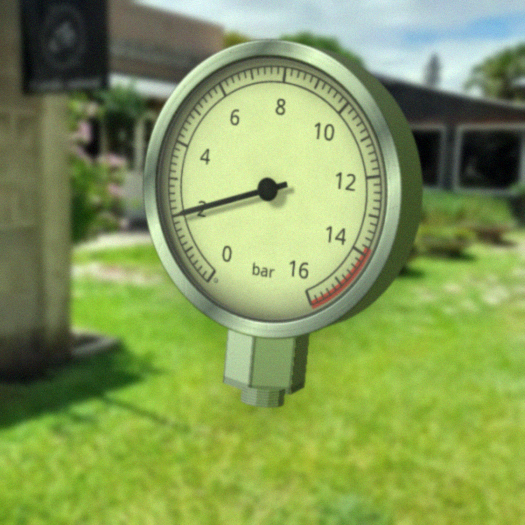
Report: 2; bar
